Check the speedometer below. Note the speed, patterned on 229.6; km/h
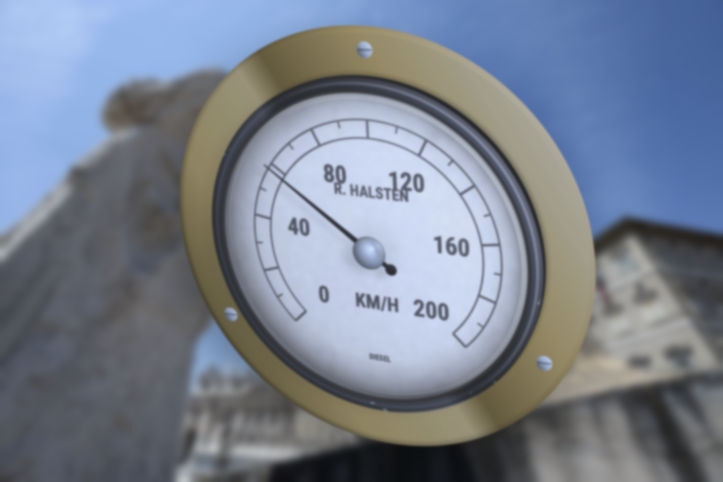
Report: 60; km/h
